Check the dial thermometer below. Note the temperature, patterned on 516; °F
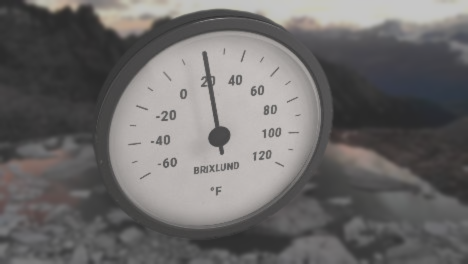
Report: 20; °F
